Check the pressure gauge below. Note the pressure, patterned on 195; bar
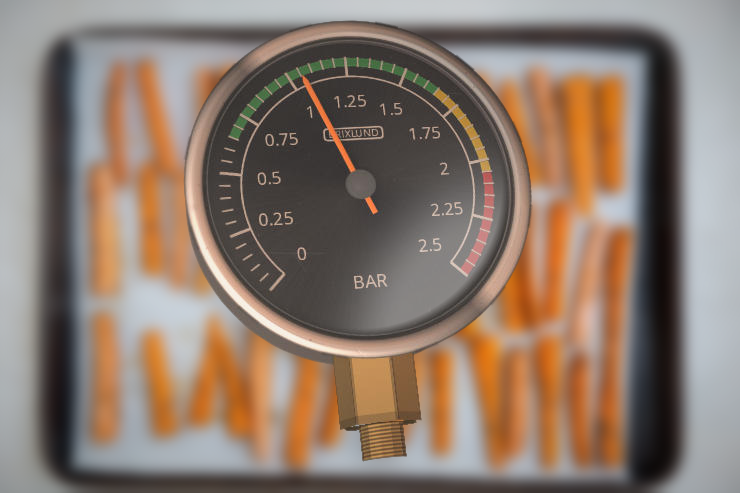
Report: 1.05; bar
